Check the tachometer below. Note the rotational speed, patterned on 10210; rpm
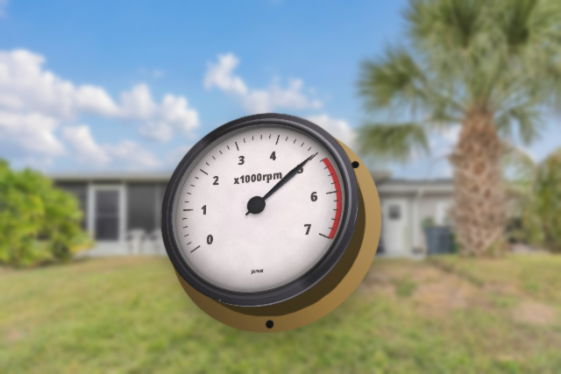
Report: 5000; rpm
